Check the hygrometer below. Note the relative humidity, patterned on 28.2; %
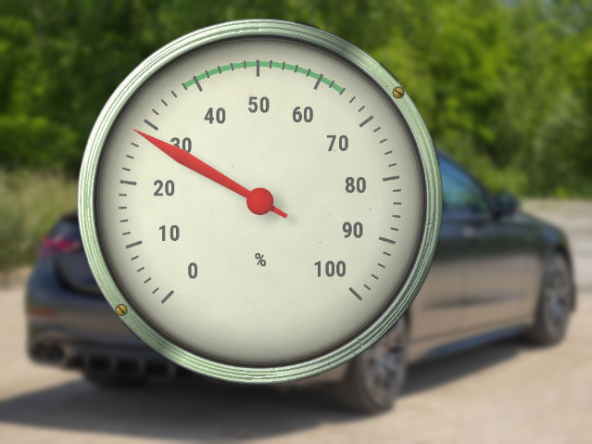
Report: 28; %
